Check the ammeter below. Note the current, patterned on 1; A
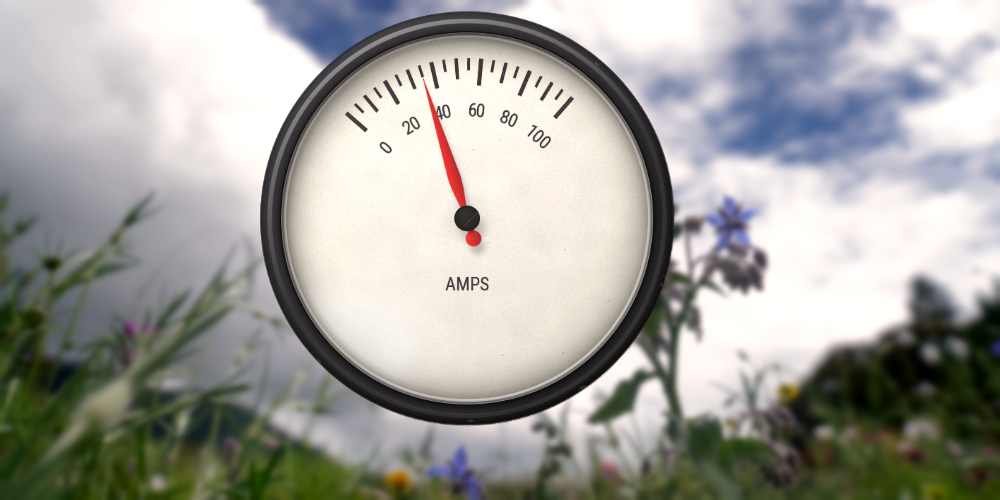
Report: 35; A
